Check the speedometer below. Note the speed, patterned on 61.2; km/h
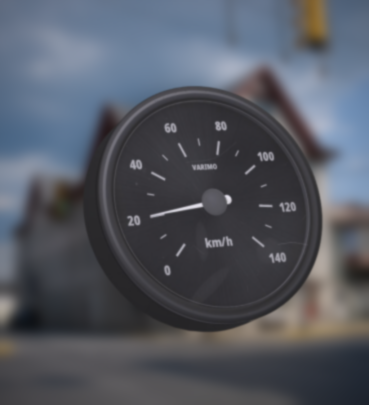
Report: 20; km/h
